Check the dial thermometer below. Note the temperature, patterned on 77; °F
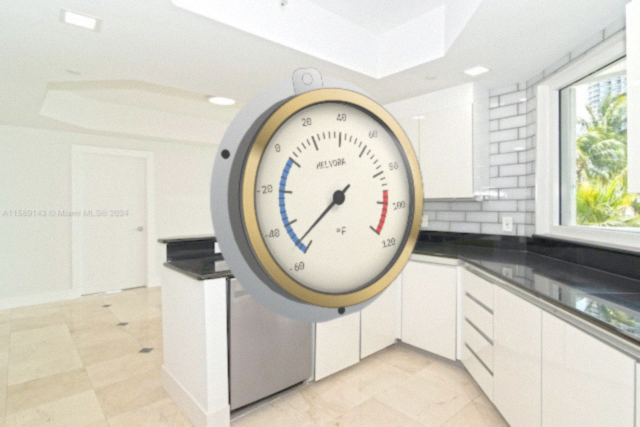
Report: -52; °F
